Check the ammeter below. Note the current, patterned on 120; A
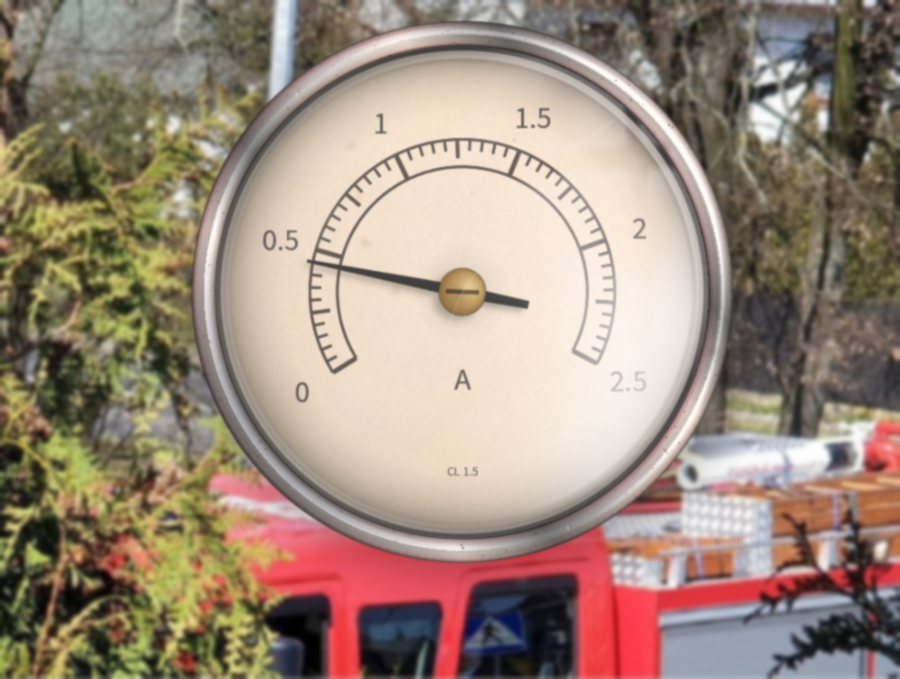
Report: 0.45; A
